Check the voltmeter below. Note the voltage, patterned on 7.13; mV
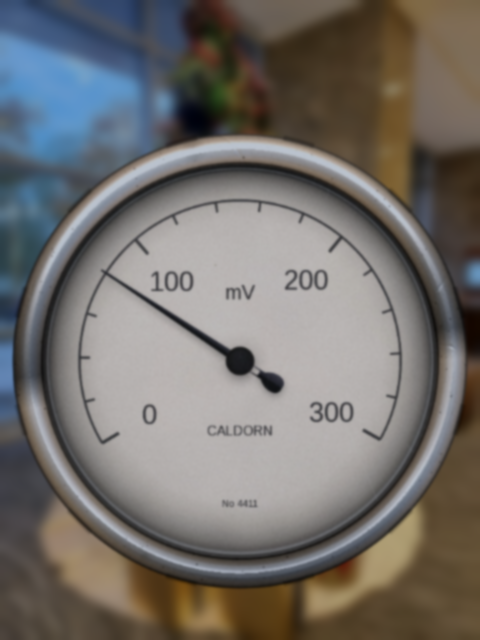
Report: 80; mV
